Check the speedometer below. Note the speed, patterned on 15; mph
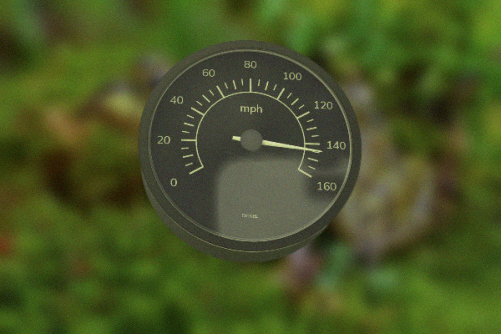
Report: 145; mph
